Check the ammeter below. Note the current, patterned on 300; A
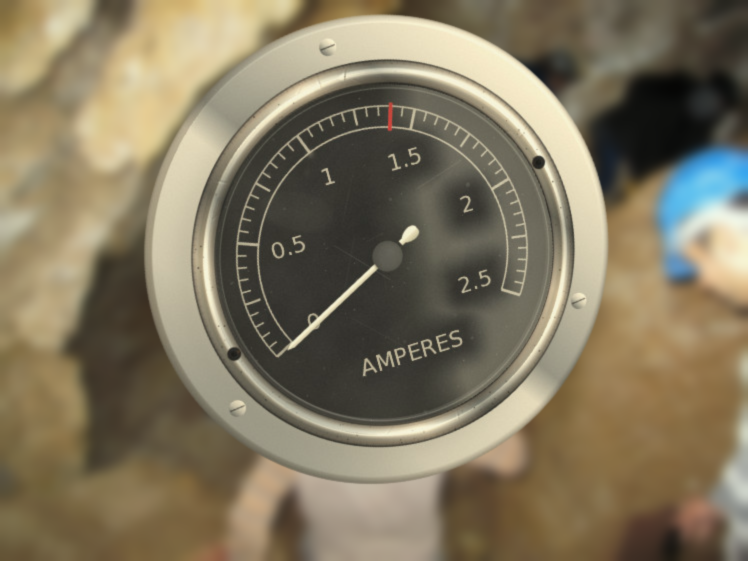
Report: 0; A
